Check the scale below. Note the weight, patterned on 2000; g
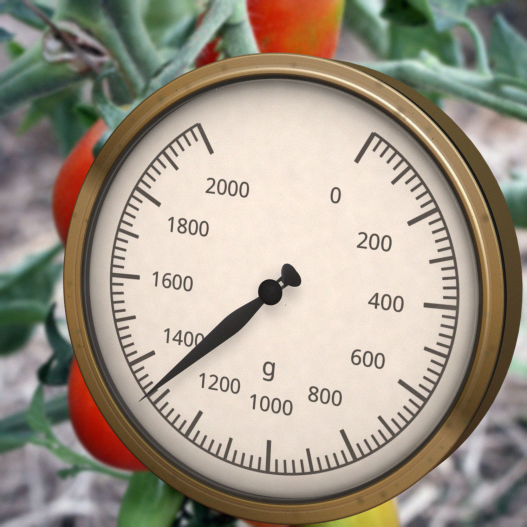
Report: 1320; g
